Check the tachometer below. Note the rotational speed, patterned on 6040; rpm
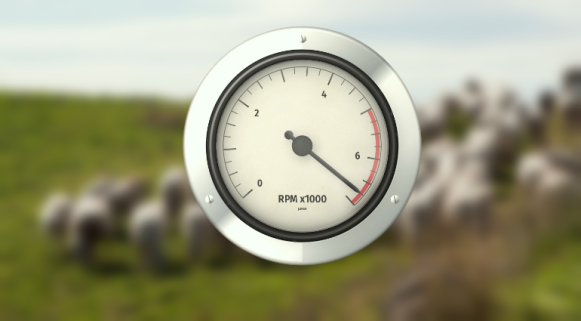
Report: 6750; rpm
